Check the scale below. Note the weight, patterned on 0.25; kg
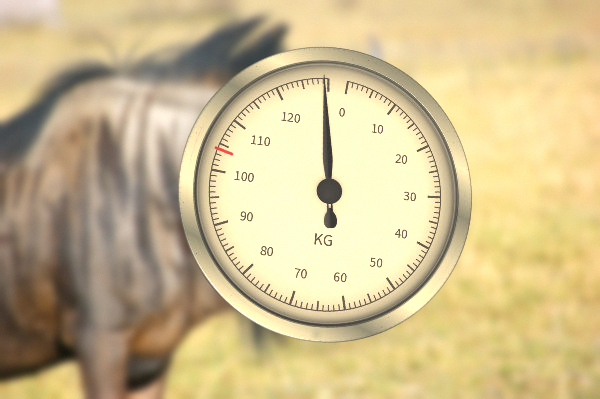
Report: 129; kg
